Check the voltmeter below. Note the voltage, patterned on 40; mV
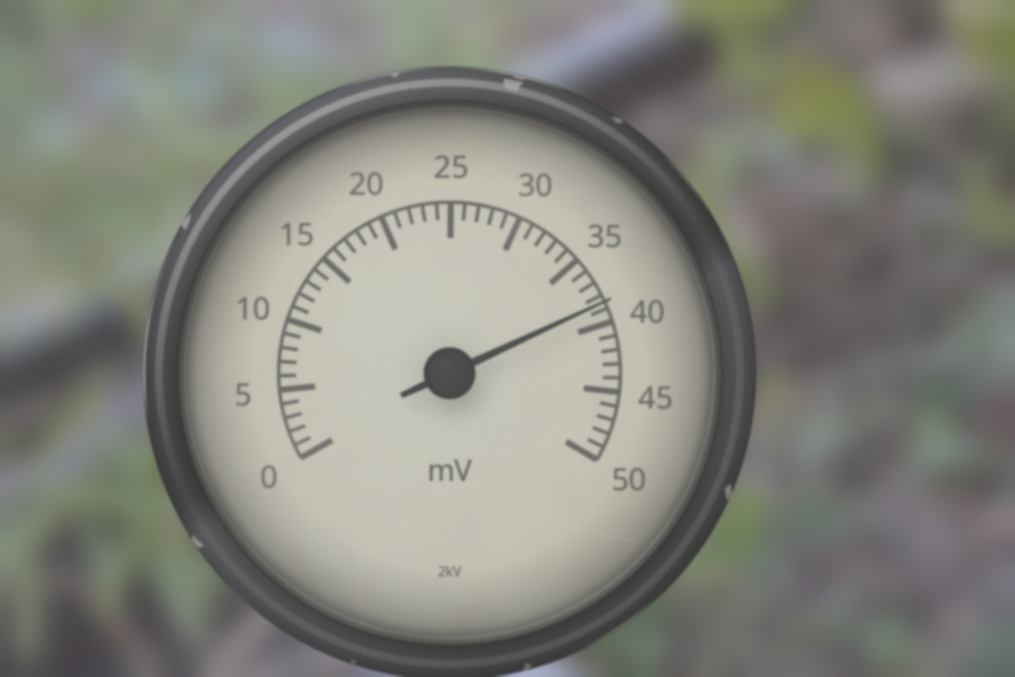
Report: 38.5; mV
